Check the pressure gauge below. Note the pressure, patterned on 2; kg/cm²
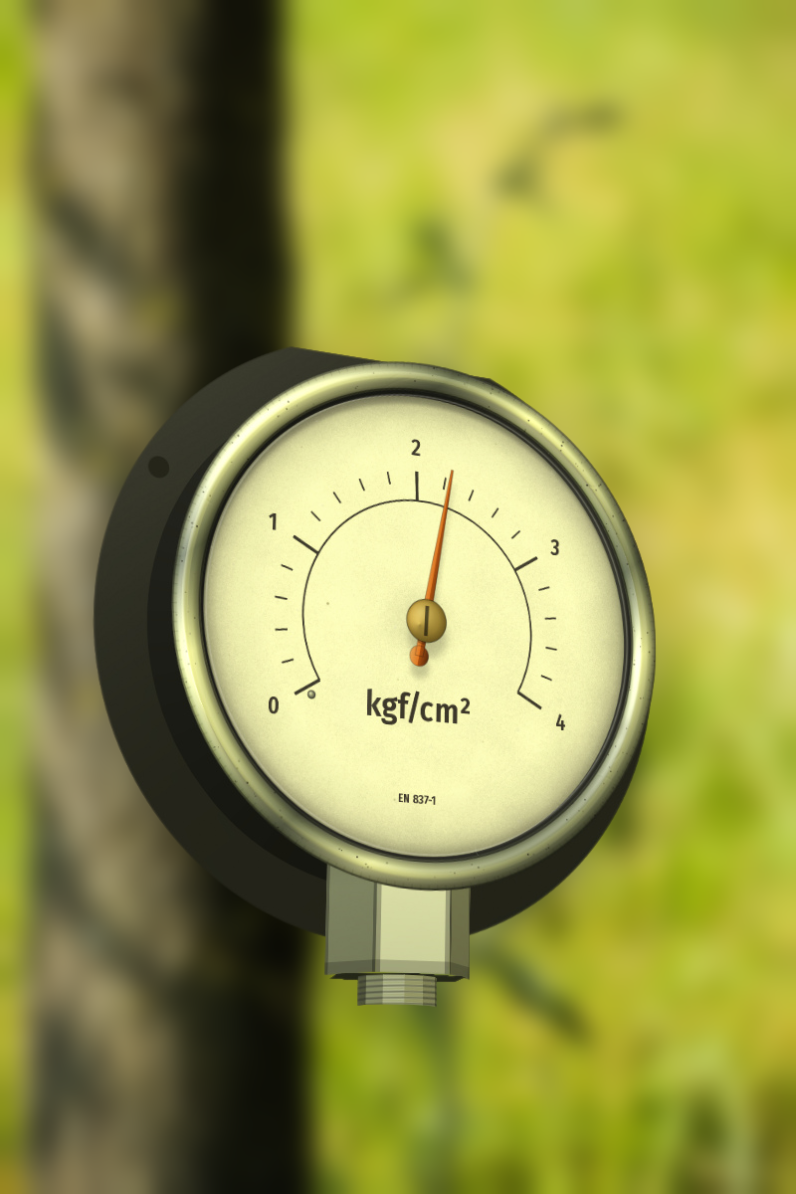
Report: 2.2; kg/cm²
